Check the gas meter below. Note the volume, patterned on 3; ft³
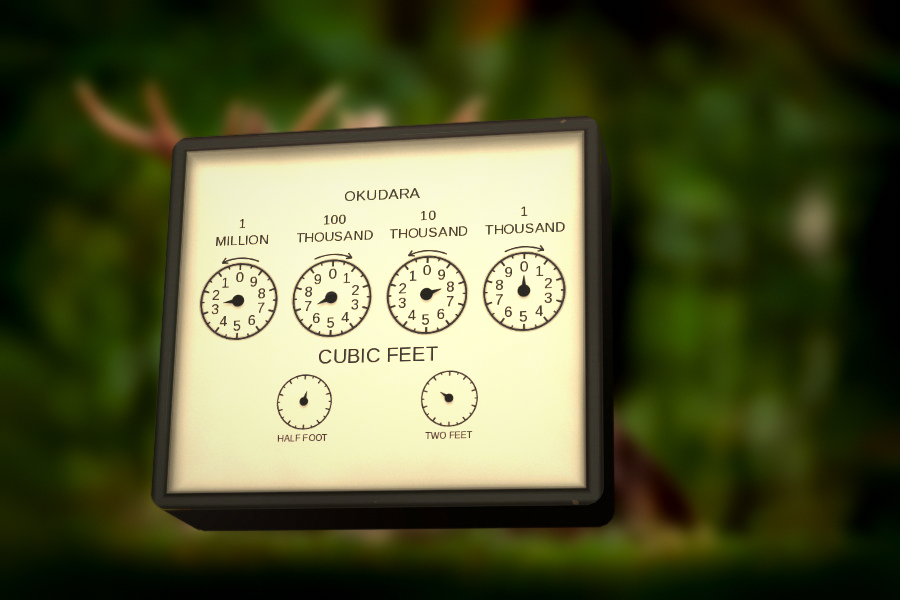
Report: 268000; ft³
